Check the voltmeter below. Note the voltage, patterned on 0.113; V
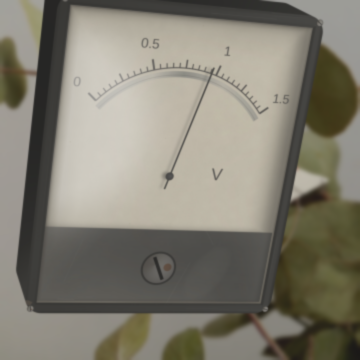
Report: 0.95; V
